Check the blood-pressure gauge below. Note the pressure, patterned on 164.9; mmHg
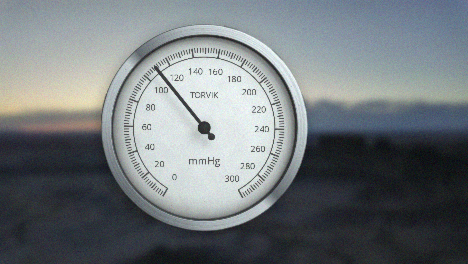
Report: 110; mmHg
